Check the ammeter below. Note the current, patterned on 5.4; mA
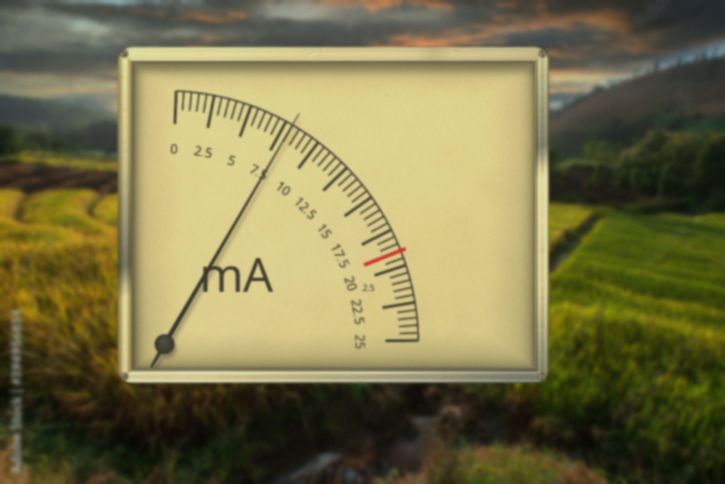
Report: 8; mA
